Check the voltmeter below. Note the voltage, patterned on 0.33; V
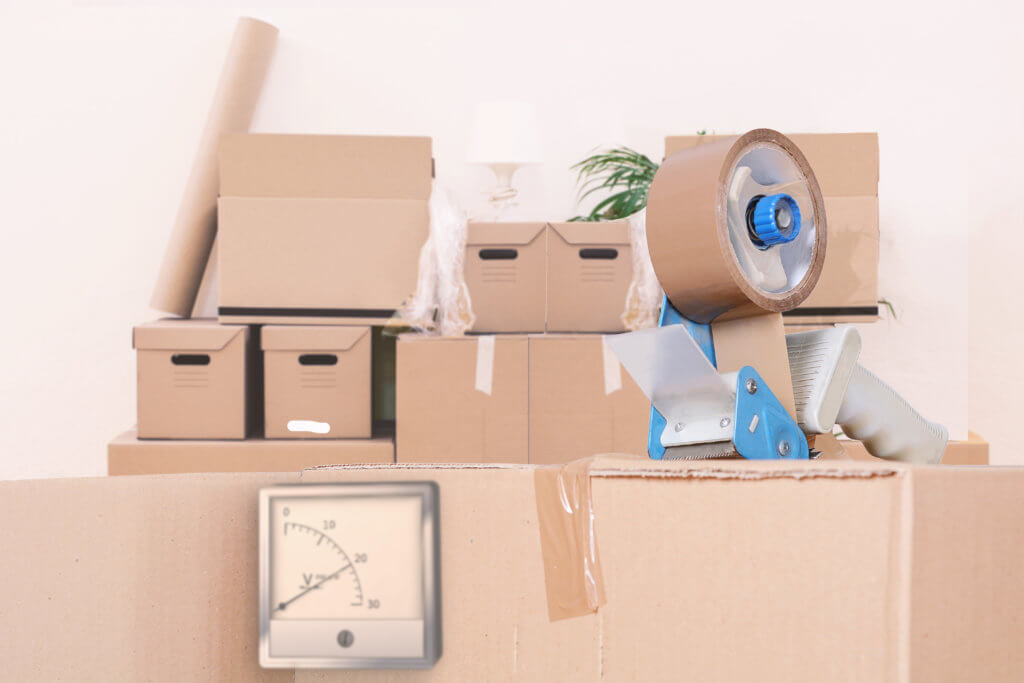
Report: 20; V
